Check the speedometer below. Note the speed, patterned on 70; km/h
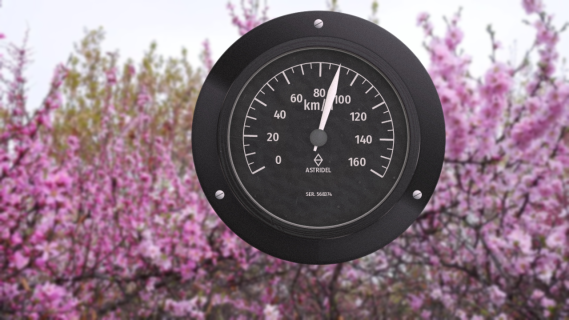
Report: 90; km/h
